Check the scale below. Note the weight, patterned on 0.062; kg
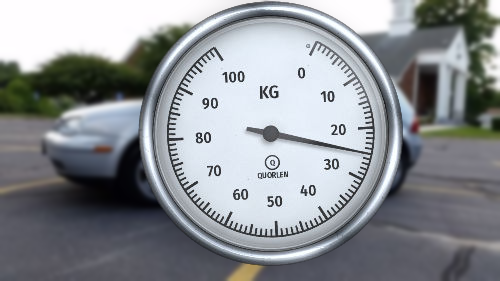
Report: 25; kg
